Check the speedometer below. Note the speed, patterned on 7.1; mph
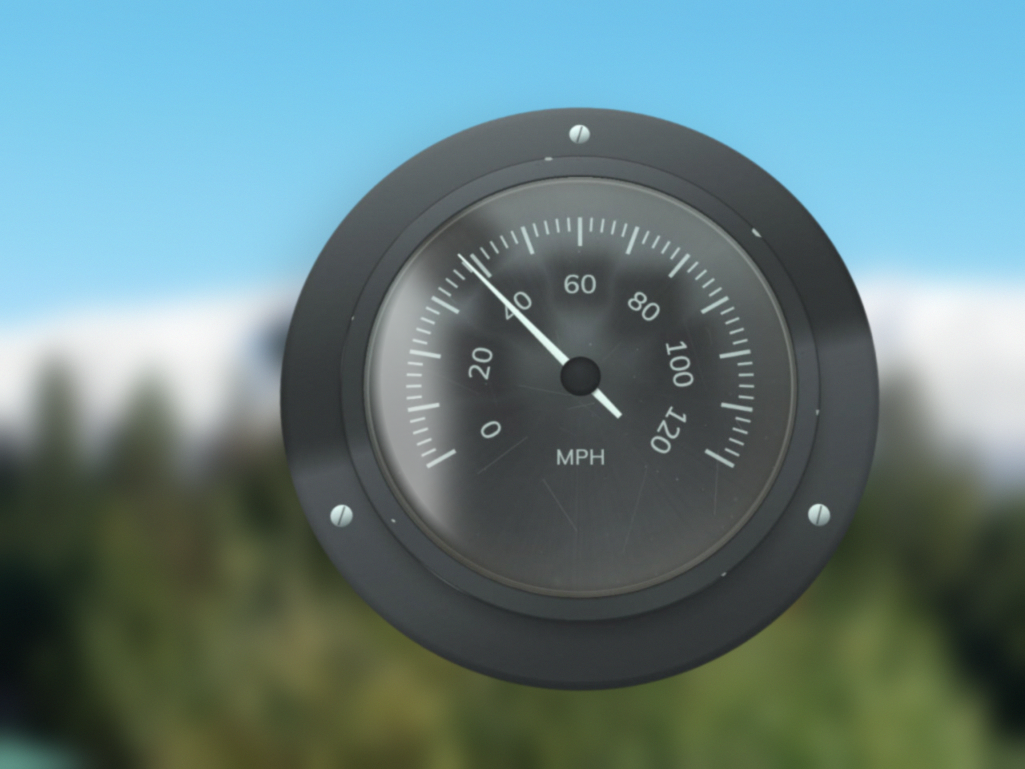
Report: 38; mph
